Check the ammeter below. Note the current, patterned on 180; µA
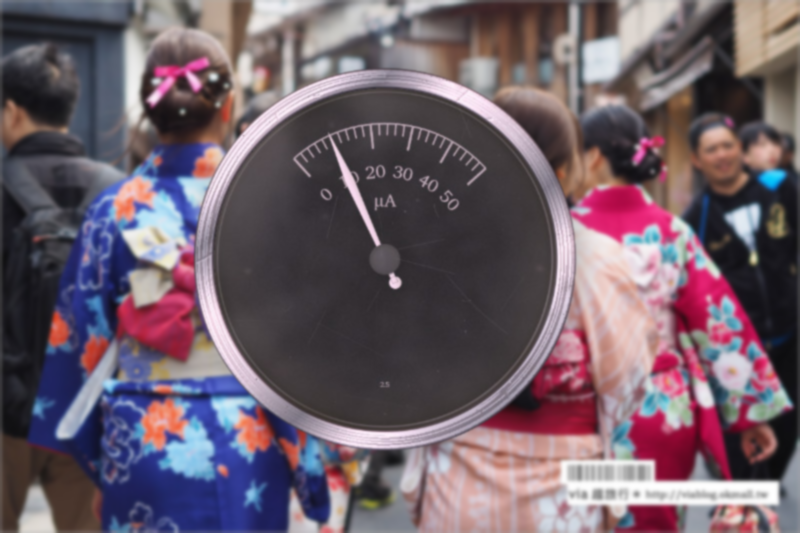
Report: 10; µA
